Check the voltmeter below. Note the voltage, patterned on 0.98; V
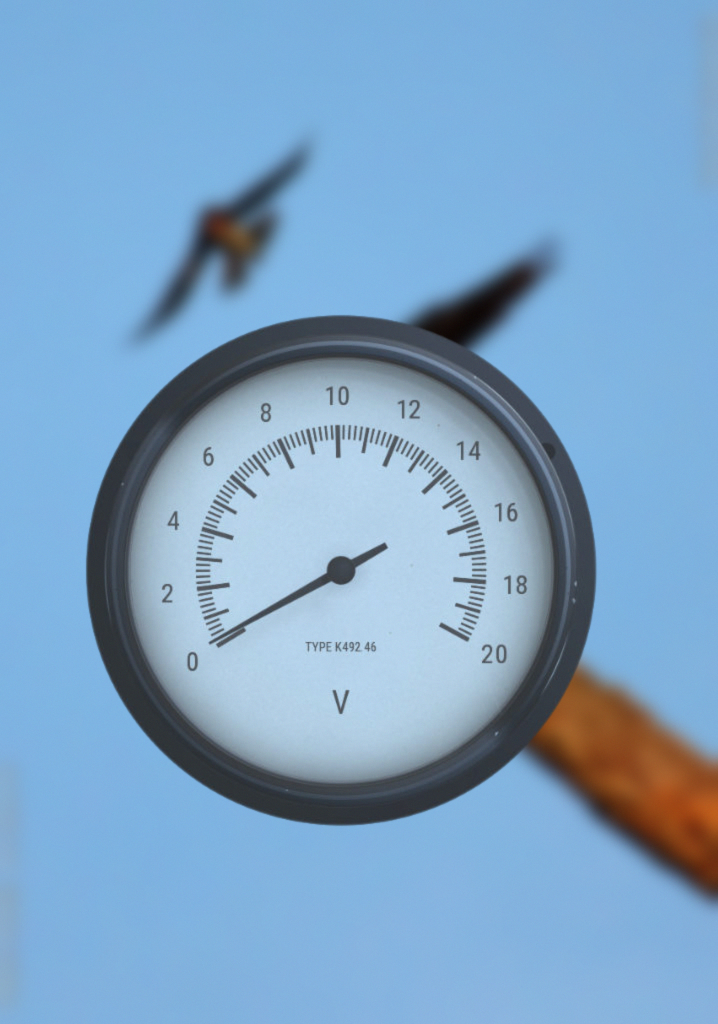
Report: 0.2; V
